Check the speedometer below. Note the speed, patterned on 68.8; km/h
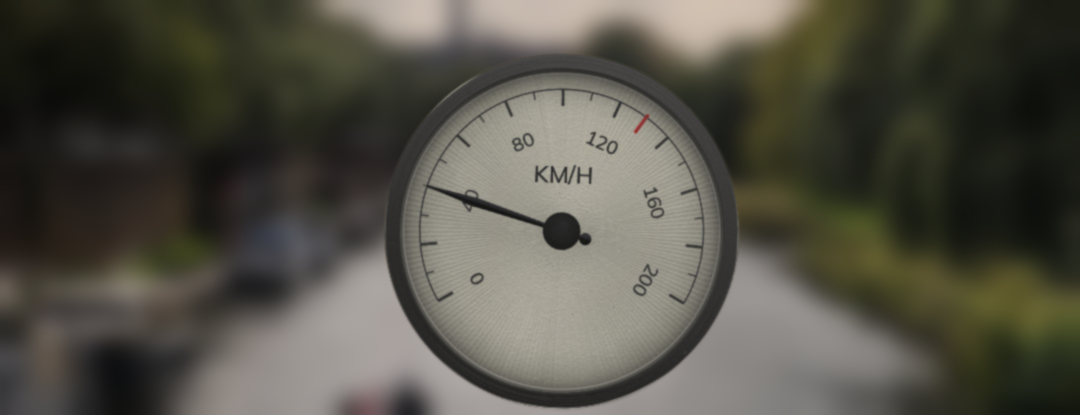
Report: 40; km/h
